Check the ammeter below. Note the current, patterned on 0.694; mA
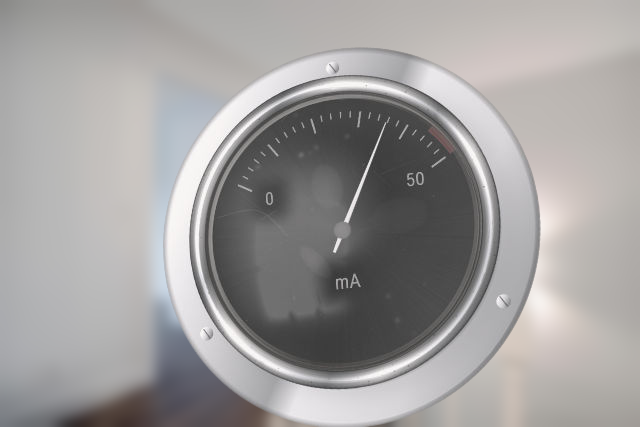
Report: 36; mA
